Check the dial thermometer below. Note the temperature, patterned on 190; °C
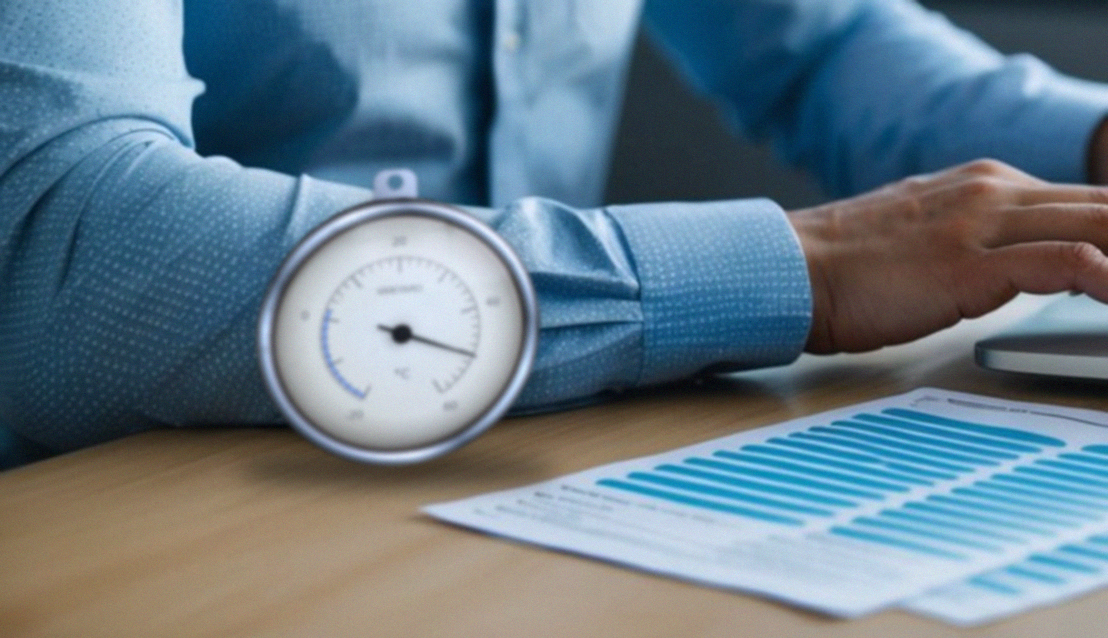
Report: 50; °C
